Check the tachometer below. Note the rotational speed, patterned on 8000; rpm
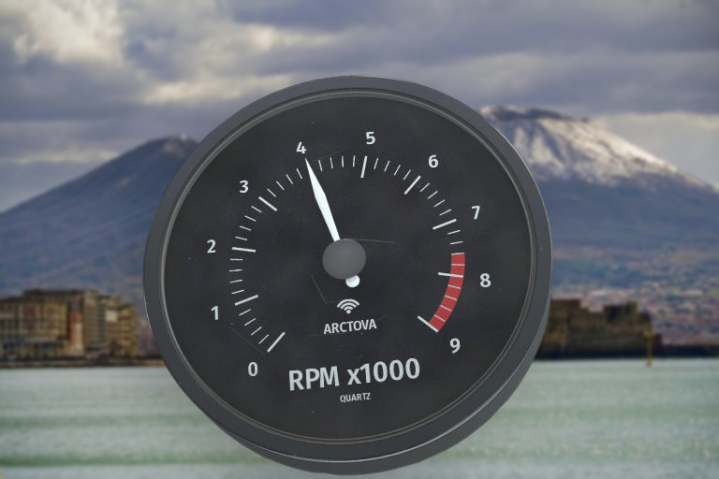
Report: 4000; rpm
